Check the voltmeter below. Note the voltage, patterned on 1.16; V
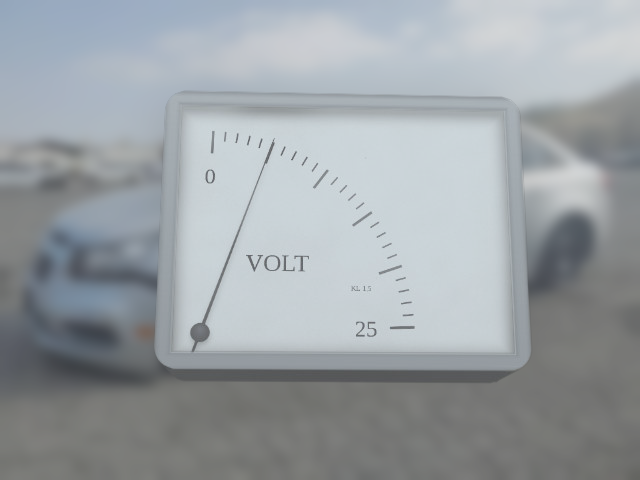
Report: 5; V
